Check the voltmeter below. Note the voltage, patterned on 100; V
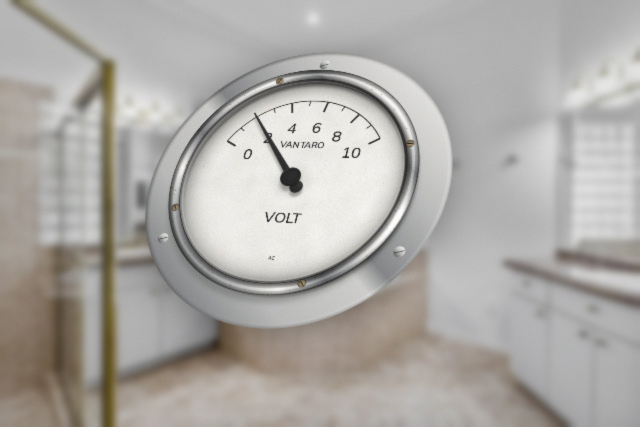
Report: 2; V
